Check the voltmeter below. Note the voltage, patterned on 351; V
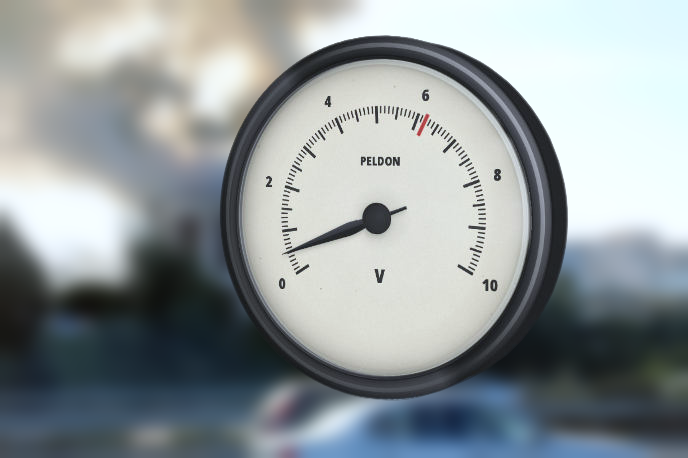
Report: 0.5; V
